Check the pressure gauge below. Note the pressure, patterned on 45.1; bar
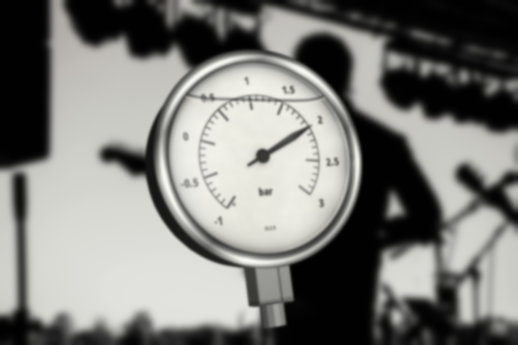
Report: 2; bar
